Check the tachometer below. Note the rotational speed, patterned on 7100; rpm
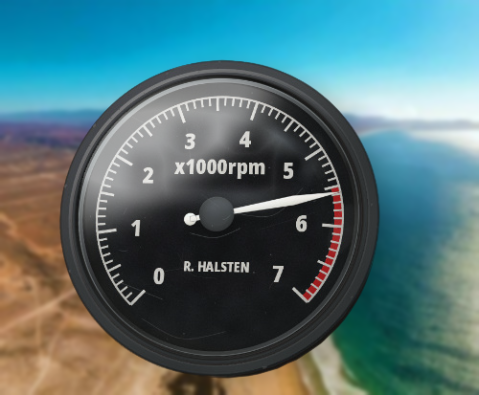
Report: 5600; rpm
